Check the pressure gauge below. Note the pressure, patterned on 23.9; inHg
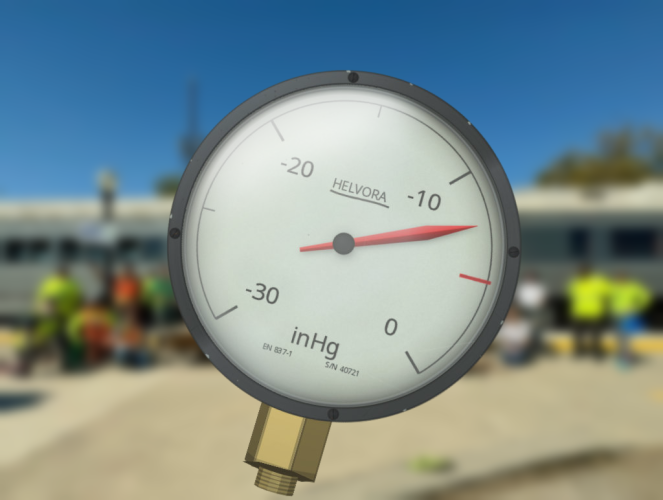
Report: -7.5; inHg
